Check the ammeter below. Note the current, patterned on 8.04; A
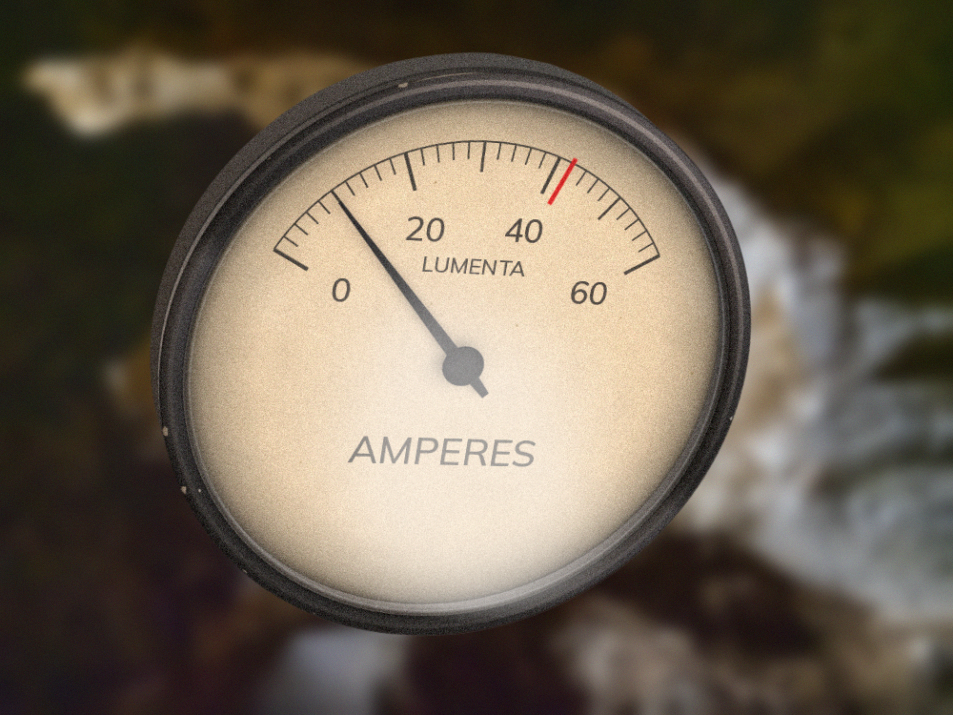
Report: 10; A
